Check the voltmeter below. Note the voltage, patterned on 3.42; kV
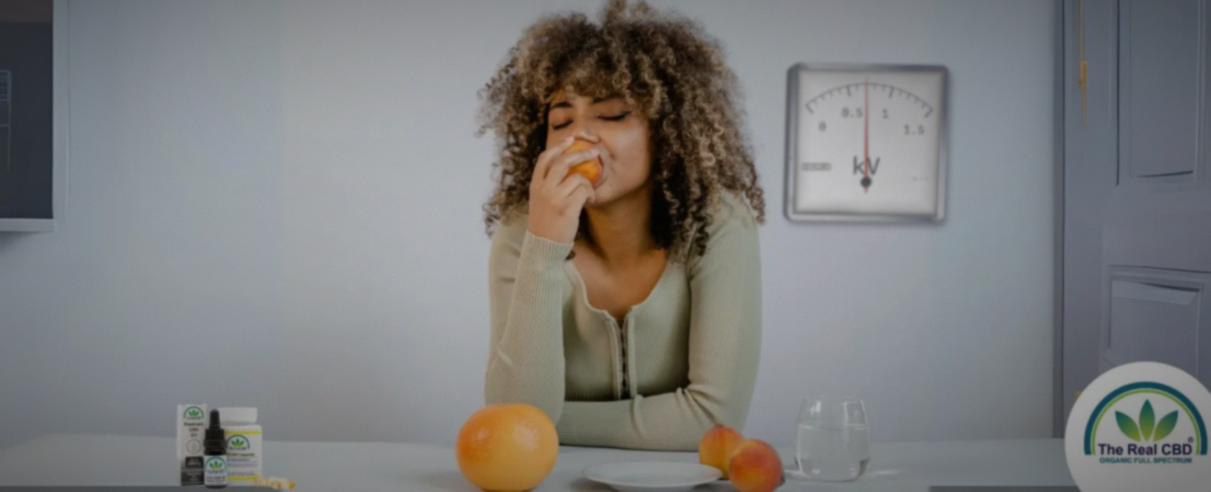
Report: 0.7; kV
